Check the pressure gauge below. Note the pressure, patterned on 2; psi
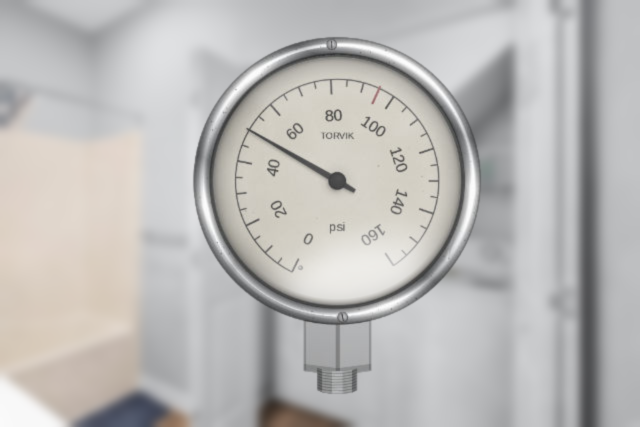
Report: 50; psi
